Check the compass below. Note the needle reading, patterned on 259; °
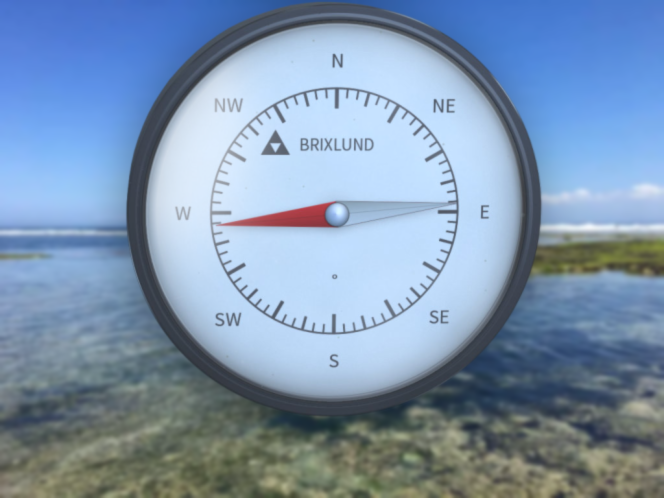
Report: 265; °
